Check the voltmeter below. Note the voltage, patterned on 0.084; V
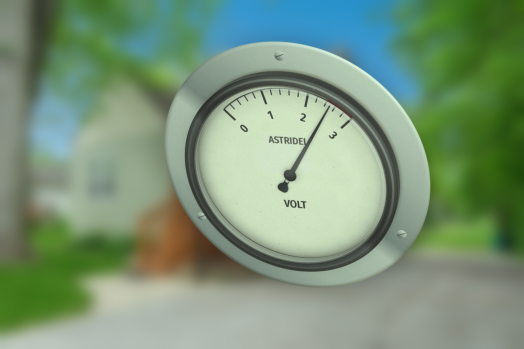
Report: 2.5; V
